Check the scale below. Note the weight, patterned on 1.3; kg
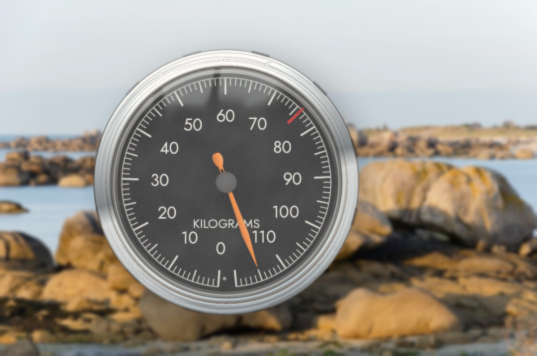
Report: 115; kg
